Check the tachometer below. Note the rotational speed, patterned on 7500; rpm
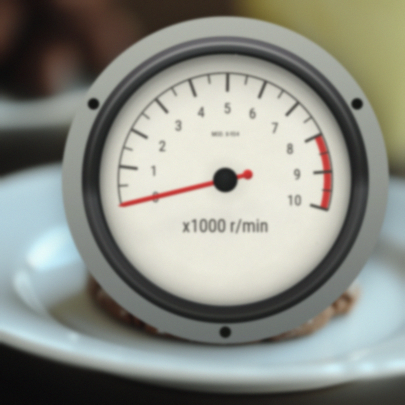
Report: 0; rpm
